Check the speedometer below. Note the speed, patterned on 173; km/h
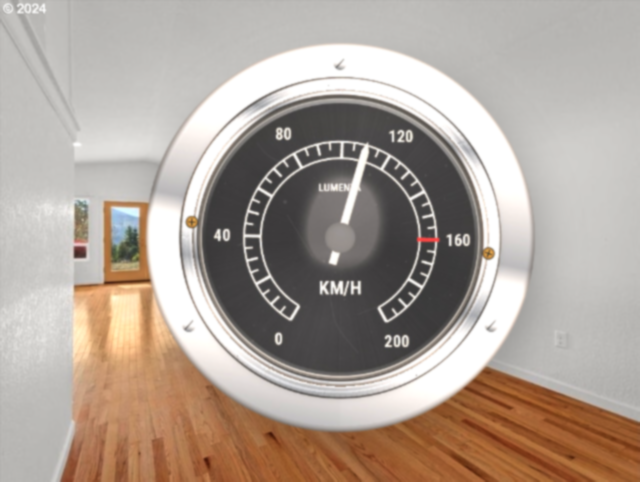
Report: 110; km/h
